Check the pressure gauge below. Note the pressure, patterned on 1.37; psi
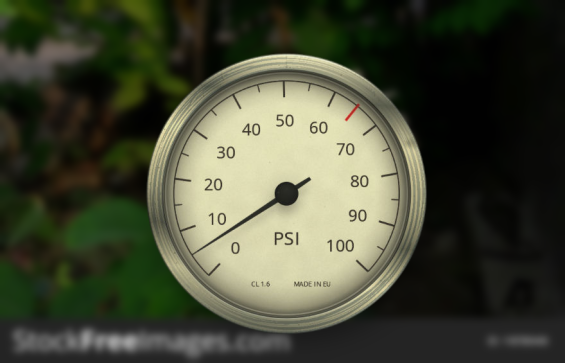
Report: 5; psi
